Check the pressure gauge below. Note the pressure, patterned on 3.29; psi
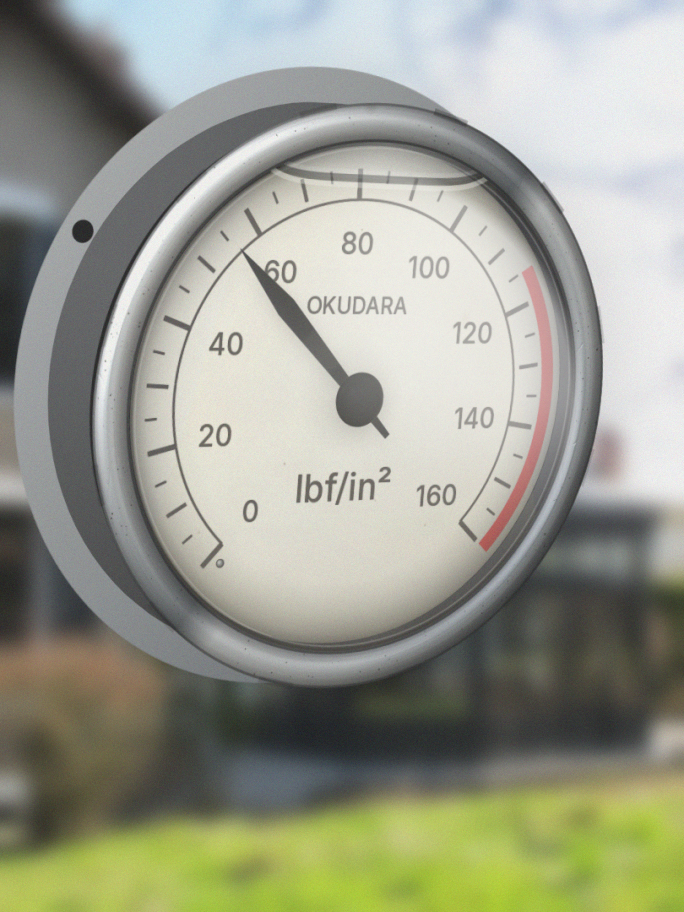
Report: 55; psi
